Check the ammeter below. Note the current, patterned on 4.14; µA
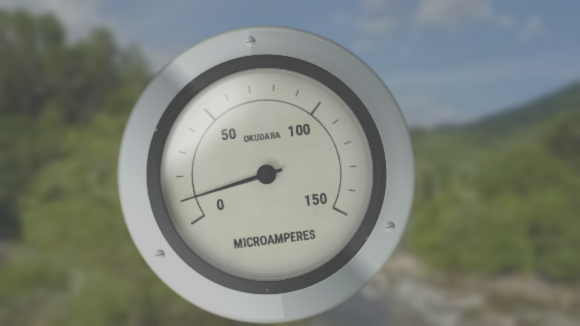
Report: 10; µA
